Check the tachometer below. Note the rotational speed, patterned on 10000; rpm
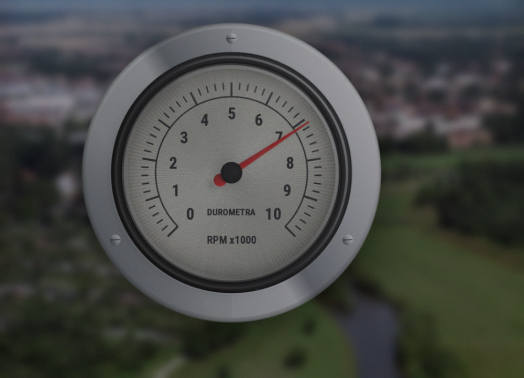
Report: 7100; rpm
